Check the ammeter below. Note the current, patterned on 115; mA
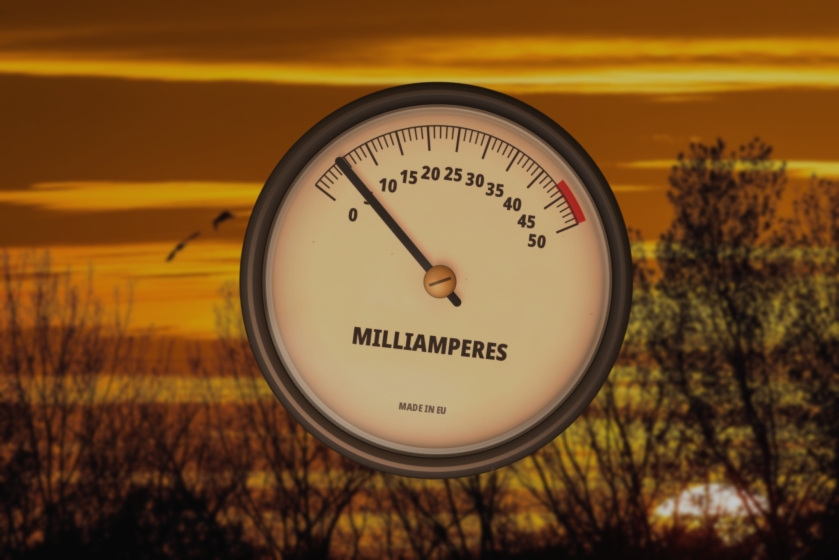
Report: 5; mA
